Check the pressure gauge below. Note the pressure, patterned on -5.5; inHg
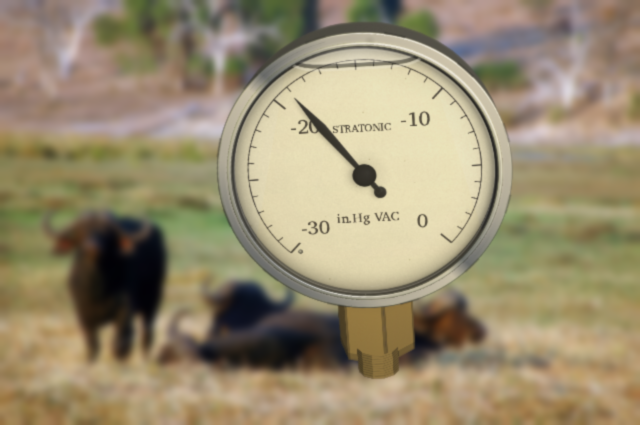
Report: -19; inHg
